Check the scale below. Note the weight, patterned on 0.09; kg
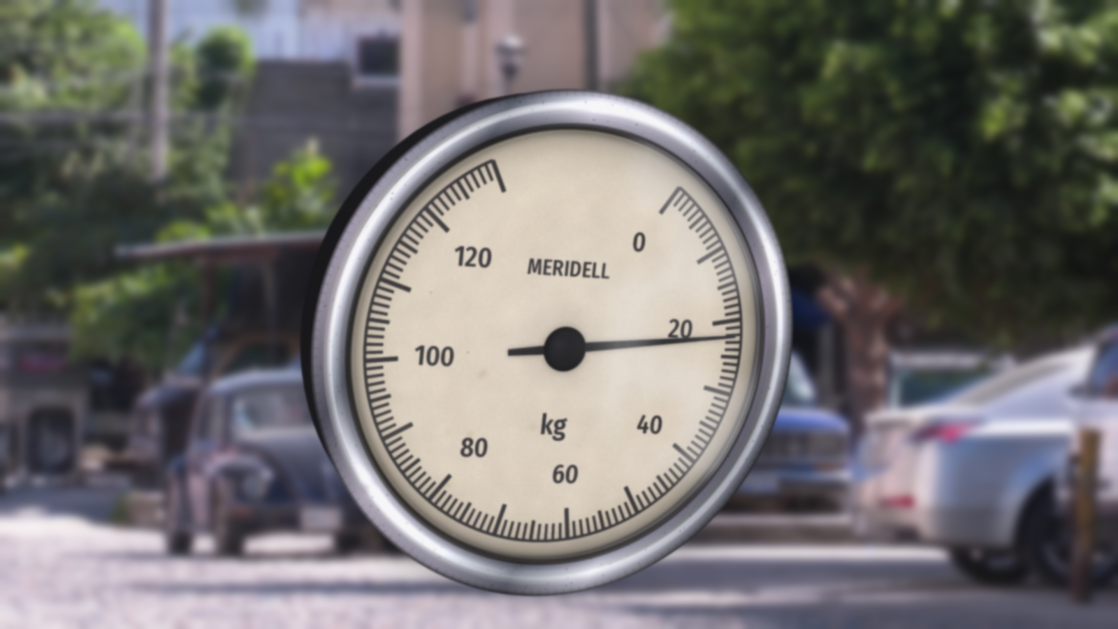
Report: 22; kg
